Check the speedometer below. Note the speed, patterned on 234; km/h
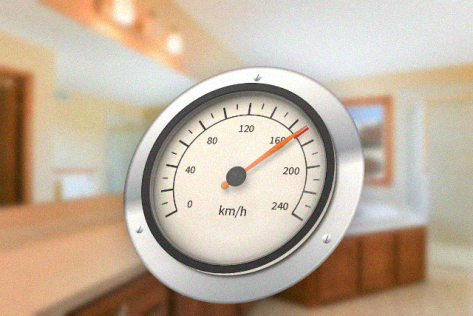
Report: 170; km/h
